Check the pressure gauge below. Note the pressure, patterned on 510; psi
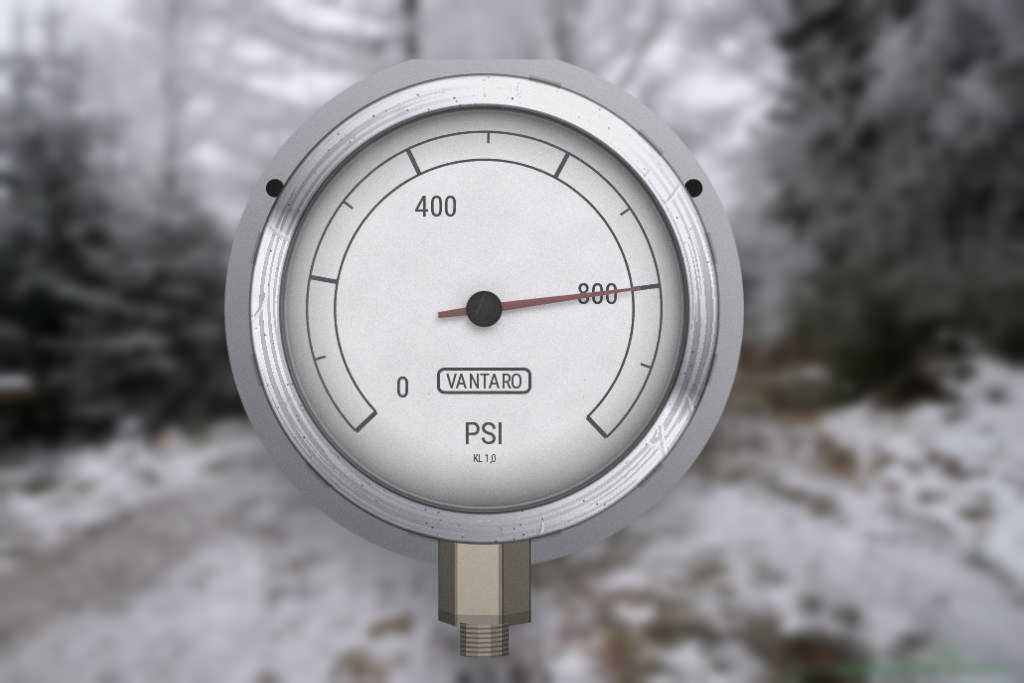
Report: 800; psi
